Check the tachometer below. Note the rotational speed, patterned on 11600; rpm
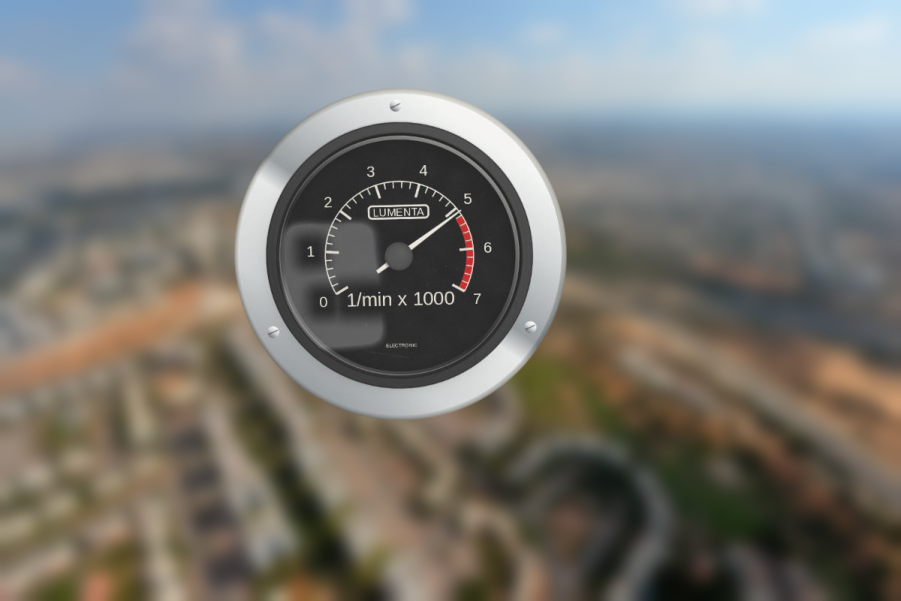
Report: 5100; rpm
